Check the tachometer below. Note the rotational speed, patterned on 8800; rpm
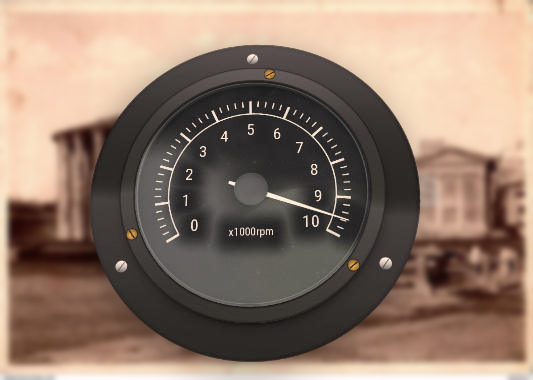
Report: 9600; rpm
